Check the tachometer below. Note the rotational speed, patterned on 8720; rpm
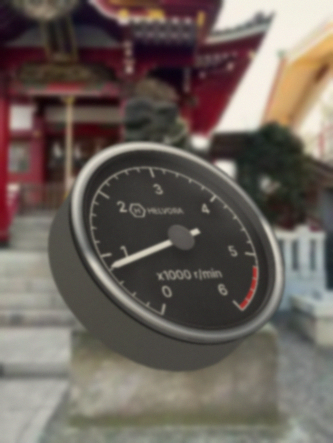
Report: 800; rpm
